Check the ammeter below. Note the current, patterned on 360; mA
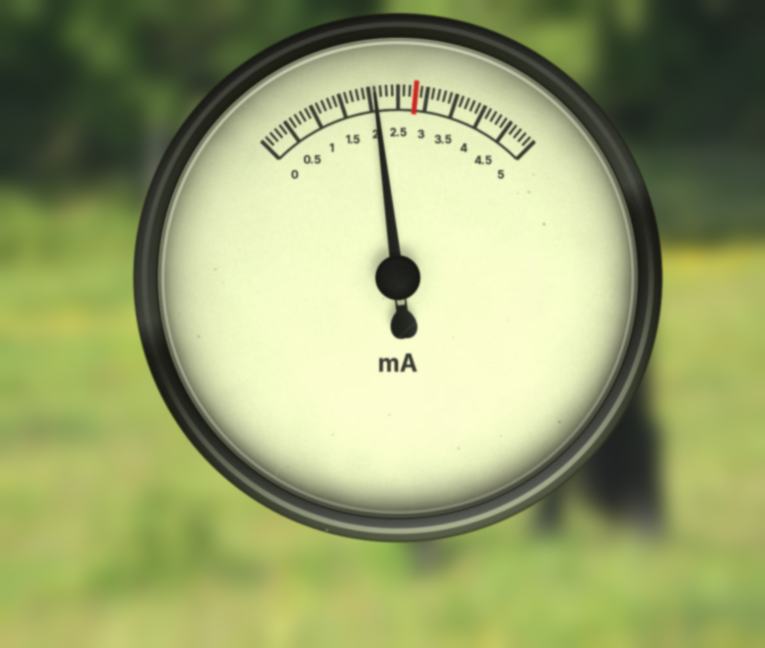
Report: 2.1; mA
